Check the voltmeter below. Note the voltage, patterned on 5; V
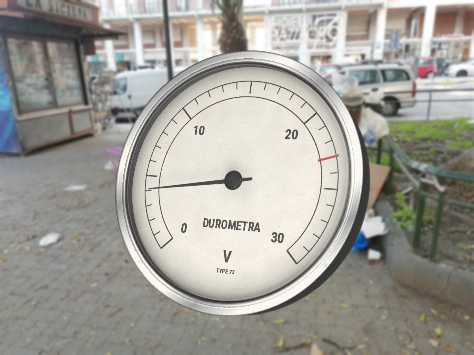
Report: 4; V
